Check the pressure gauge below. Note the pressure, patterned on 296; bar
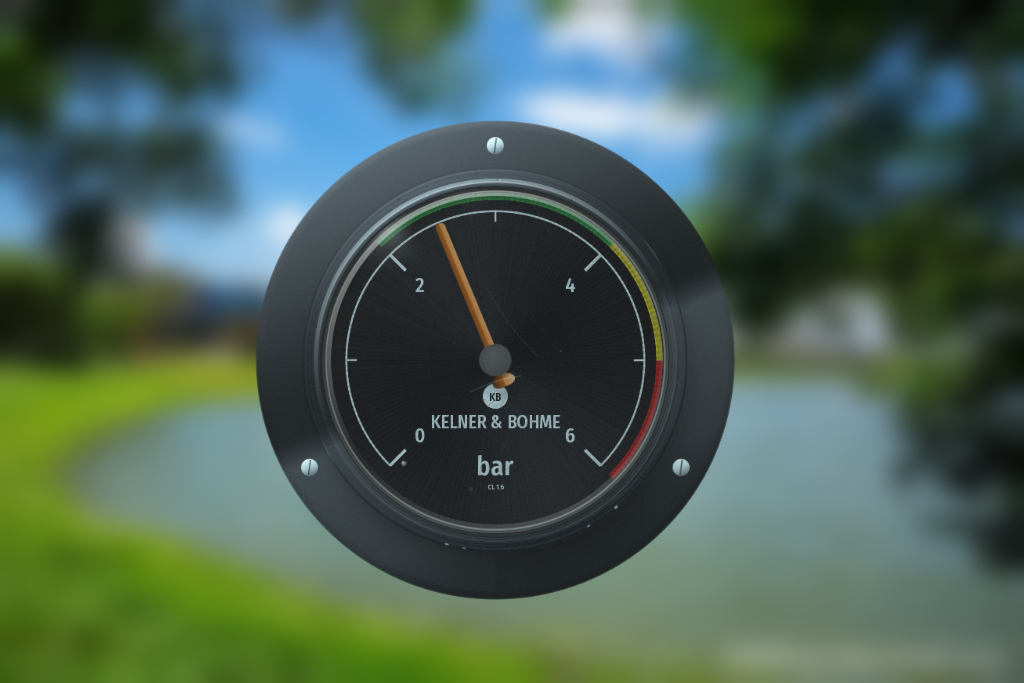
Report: 2.5; bar
